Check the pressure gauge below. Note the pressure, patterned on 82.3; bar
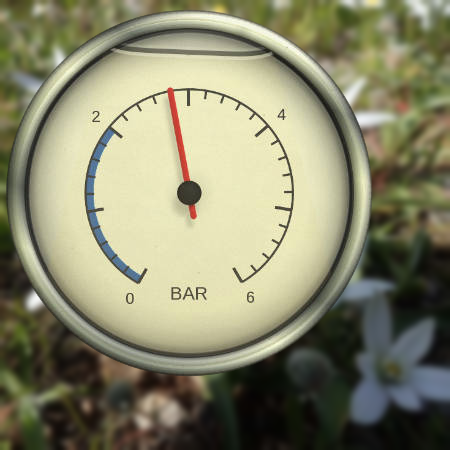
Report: 2.8; bar
